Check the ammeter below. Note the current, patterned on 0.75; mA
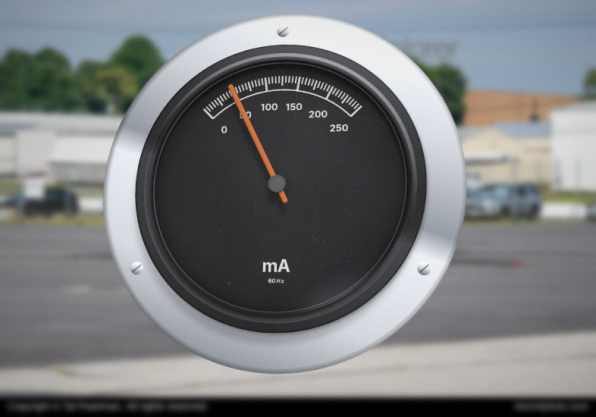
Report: 50; mA
